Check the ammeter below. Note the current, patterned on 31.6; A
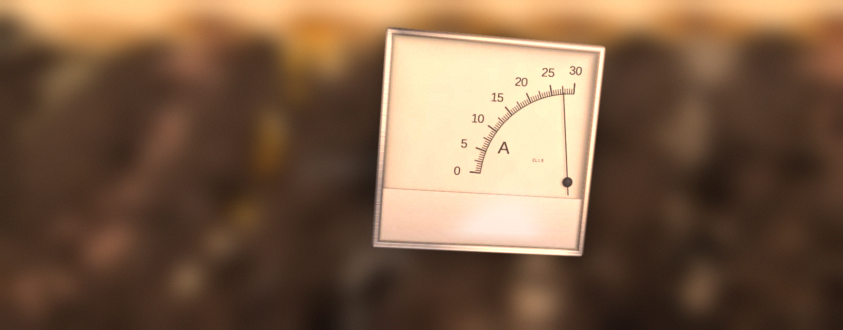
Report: 27.5; A
